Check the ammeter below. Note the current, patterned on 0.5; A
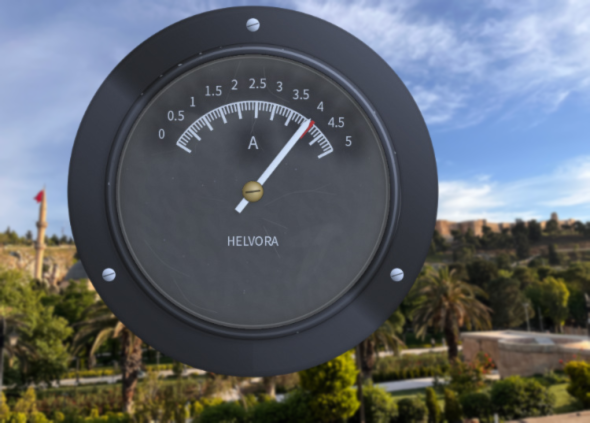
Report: 4; A
